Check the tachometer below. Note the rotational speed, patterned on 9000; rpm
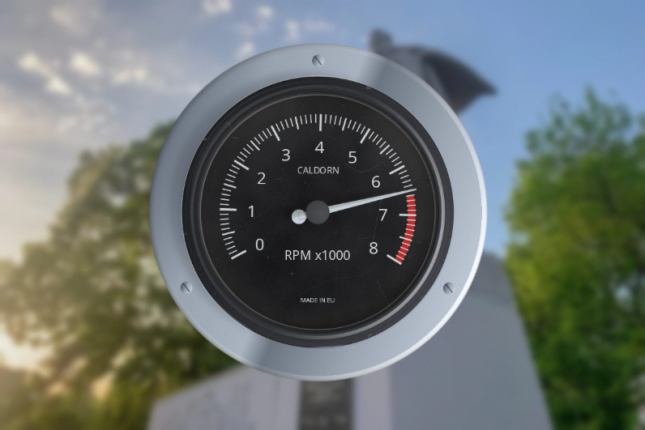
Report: 6500; rpm
